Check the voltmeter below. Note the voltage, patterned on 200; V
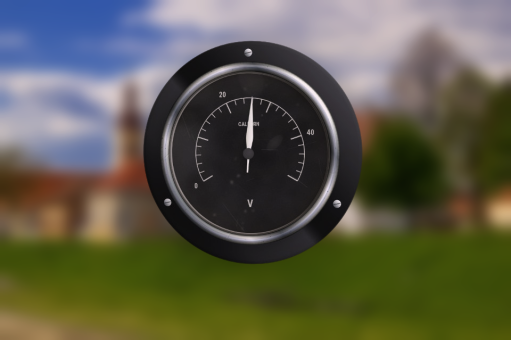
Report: 26; V
